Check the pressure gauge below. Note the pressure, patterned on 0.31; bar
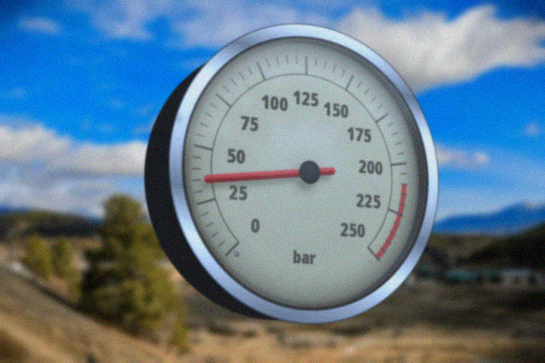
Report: 35; bar
